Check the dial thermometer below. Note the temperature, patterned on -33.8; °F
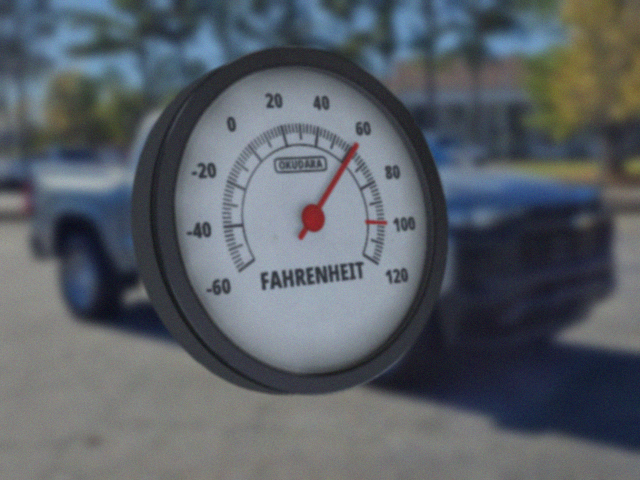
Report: 60; °F
